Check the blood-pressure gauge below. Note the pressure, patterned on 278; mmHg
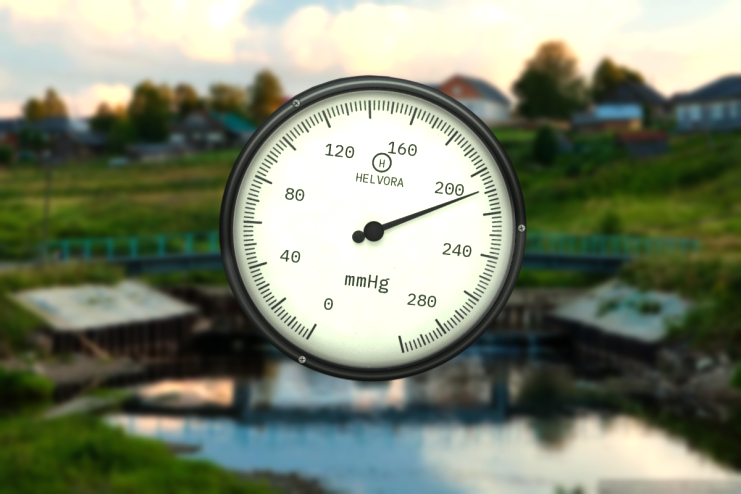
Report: 208; mmHg
